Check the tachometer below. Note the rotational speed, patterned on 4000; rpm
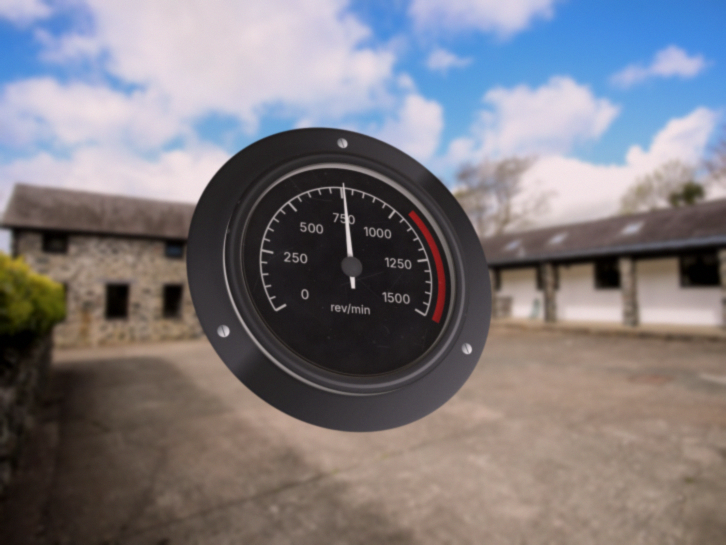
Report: 750; rpm
